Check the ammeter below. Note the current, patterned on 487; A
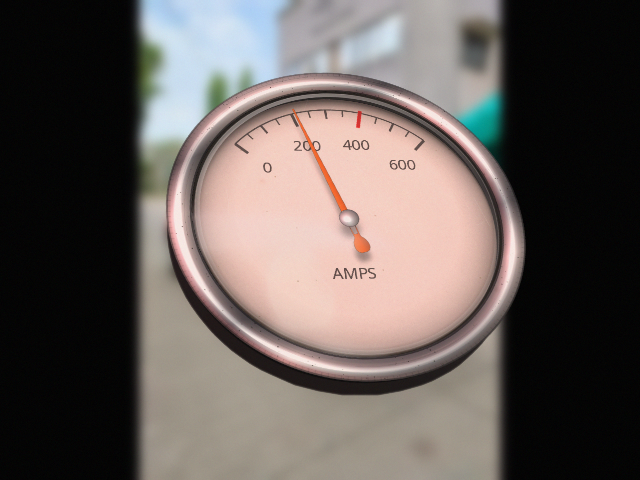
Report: 200; A
